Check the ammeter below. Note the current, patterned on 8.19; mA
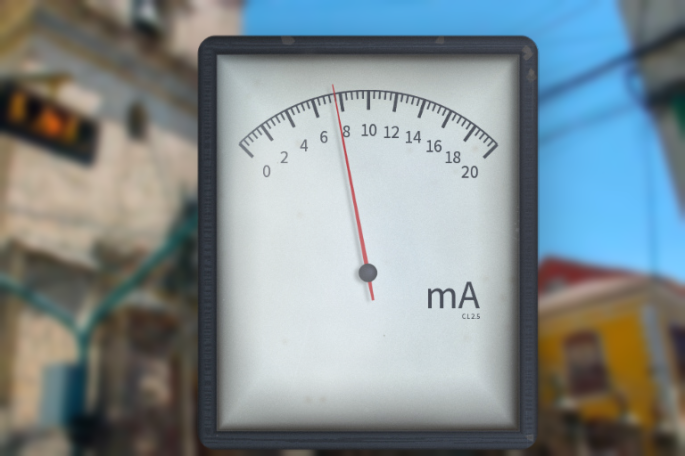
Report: 7.6; mA
